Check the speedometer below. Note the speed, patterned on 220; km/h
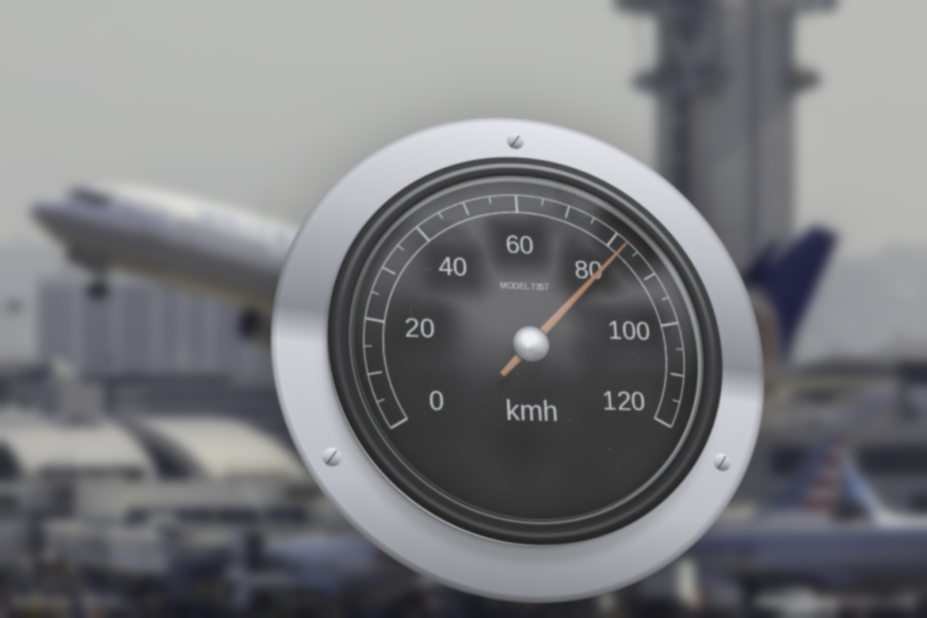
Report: 82.5; km/h
